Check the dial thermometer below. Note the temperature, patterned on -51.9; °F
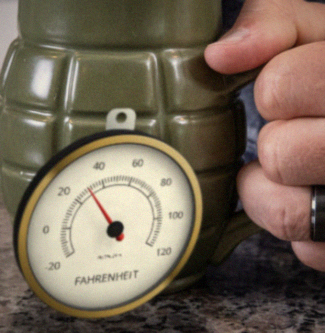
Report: 30; °F
